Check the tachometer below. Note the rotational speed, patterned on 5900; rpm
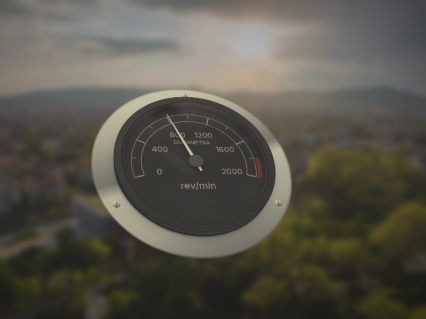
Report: 800; rpm
